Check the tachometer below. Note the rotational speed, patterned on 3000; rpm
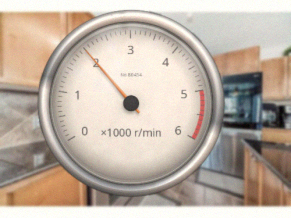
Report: 2000; rpm
